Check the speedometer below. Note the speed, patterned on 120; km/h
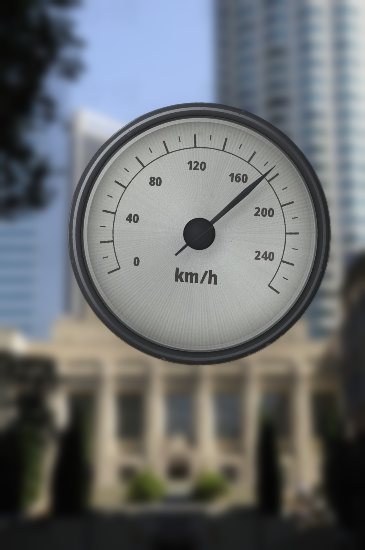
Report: 175; km/h
